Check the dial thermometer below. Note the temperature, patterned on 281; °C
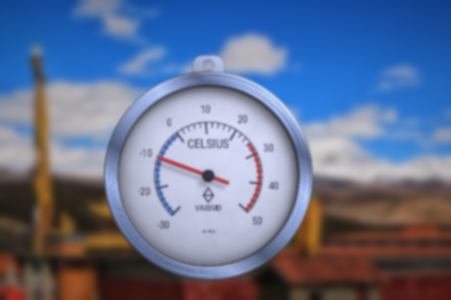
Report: -10; °C
